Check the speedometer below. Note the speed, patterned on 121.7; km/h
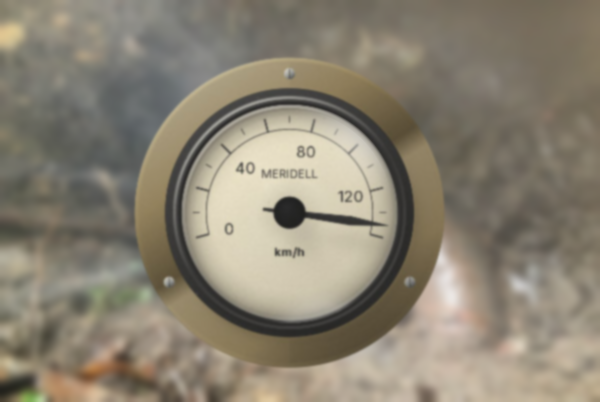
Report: 135; km/h
